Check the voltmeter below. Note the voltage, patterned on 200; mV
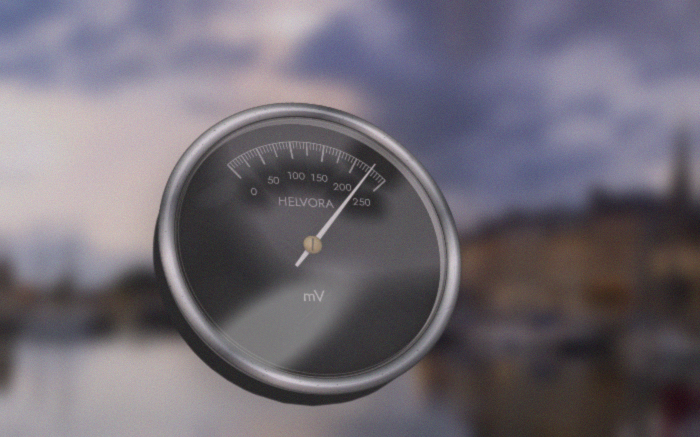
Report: 225; mV
